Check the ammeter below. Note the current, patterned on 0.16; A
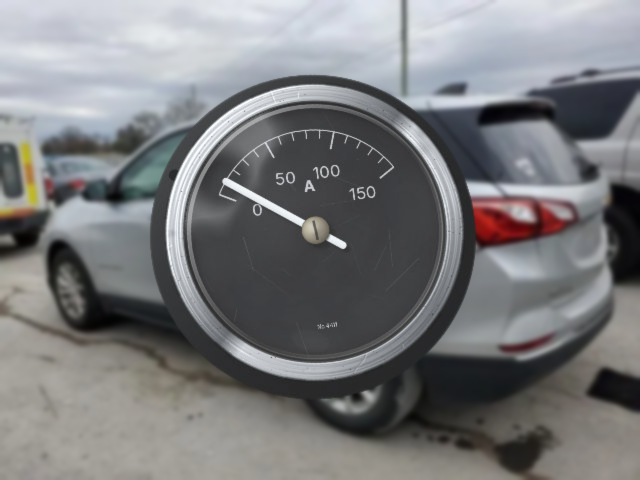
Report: 10; A
